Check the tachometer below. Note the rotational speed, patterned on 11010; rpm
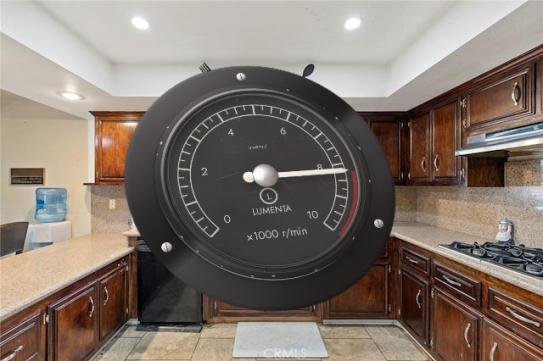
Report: 8250; rpm
